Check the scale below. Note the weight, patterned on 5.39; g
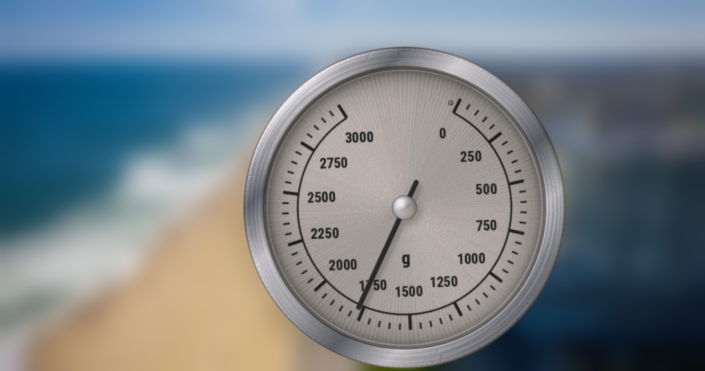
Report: 1775; g
